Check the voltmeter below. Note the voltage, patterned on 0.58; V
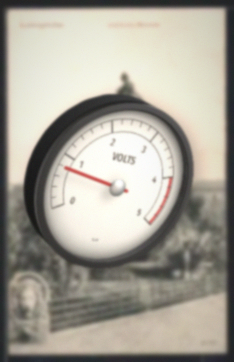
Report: 0.8; V
